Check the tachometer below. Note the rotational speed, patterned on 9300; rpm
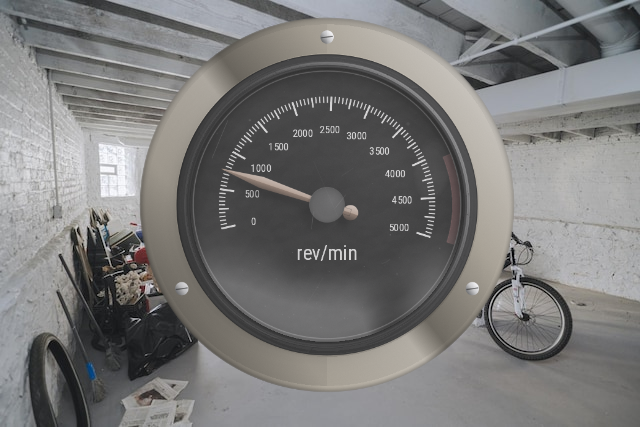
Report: 750; rpm
